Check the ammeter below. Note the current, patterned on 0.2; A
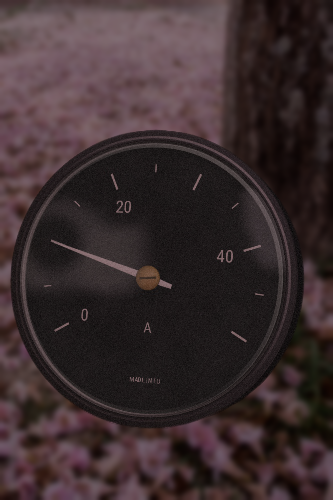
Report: 10; A
